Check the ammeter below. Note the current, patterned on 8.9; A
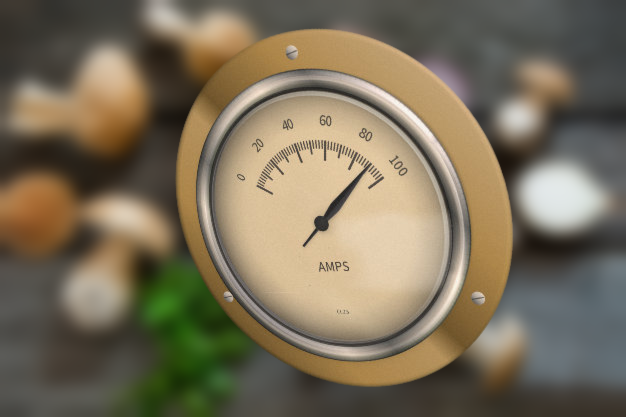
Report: 90; A
